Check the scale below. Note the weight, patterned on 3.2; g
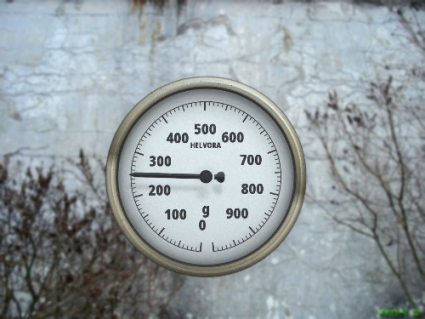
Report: 250; g
